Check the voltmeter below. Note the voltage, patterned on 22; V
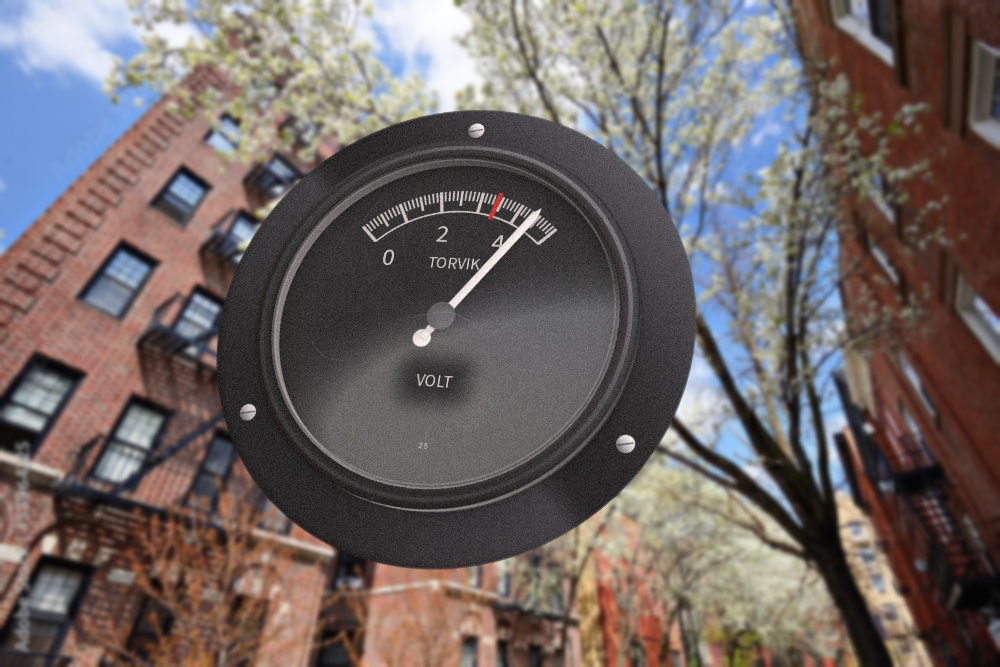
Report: 4.5; V
